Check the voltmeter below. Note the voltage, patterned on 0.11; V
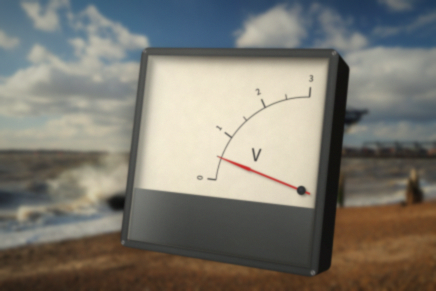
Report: 0.5; V
